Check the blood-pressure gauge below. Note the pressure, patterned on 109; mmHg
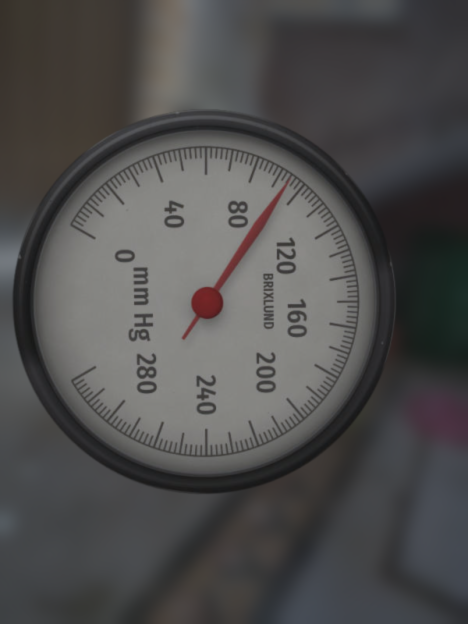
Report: 94; mmHg
